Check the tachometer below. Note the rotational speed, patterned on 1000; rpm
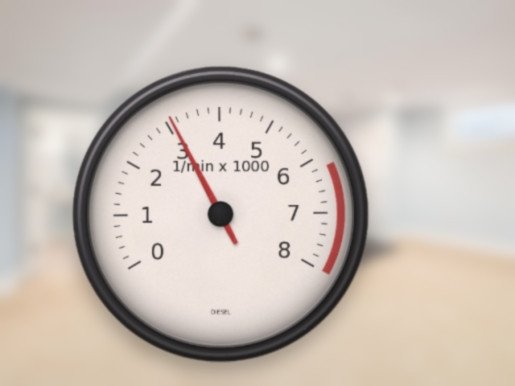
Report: 3100; rpm
